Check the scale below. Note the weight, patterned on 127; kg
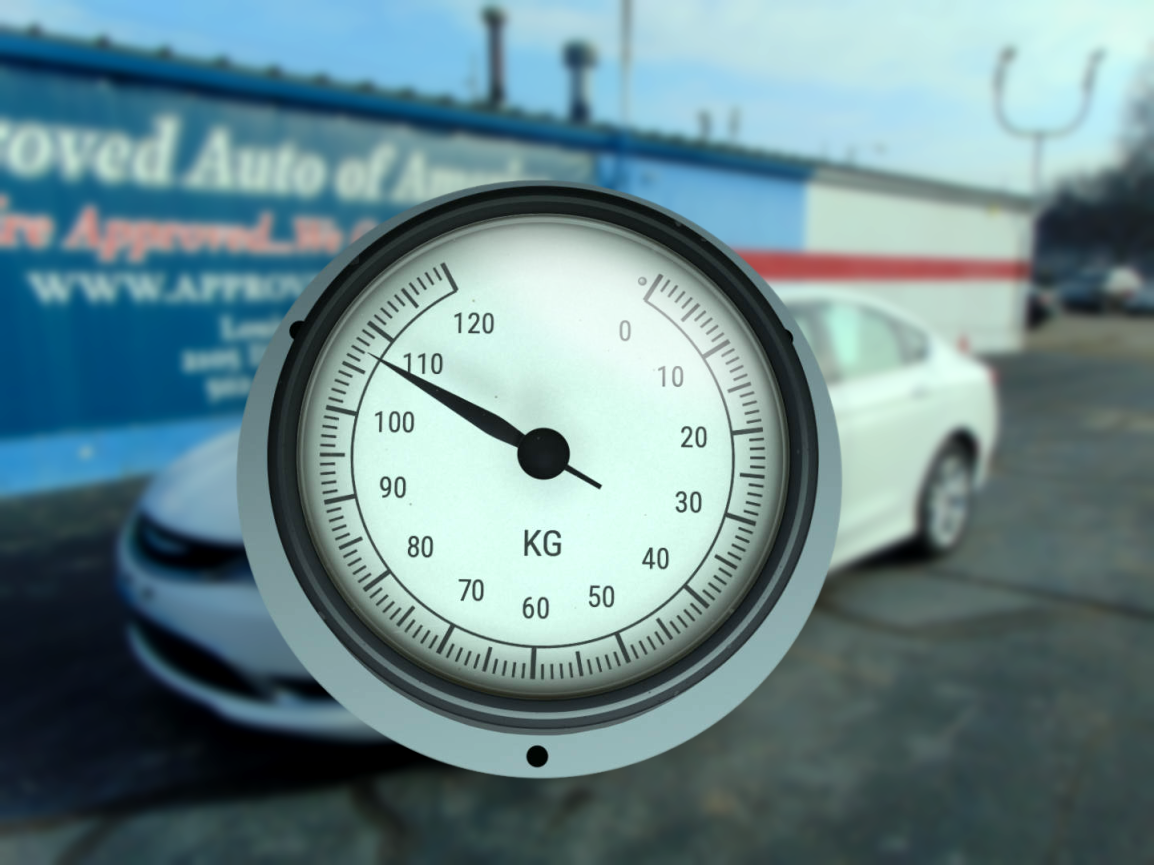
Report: 107; kg
